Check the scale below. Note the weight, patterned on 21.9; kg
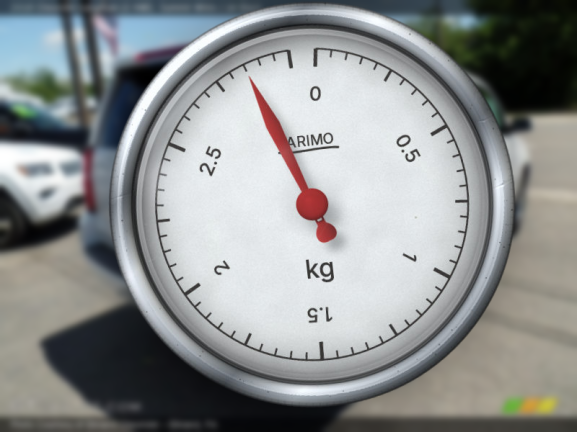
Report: 2.85; kg
